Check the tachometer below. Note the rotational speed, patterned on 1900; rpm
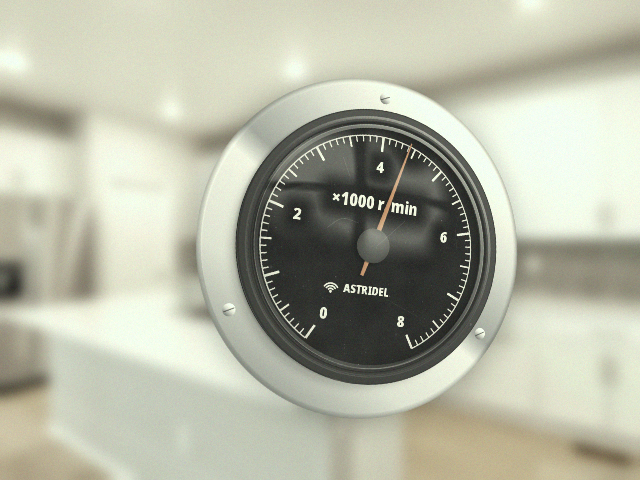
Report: 4400; rpm
